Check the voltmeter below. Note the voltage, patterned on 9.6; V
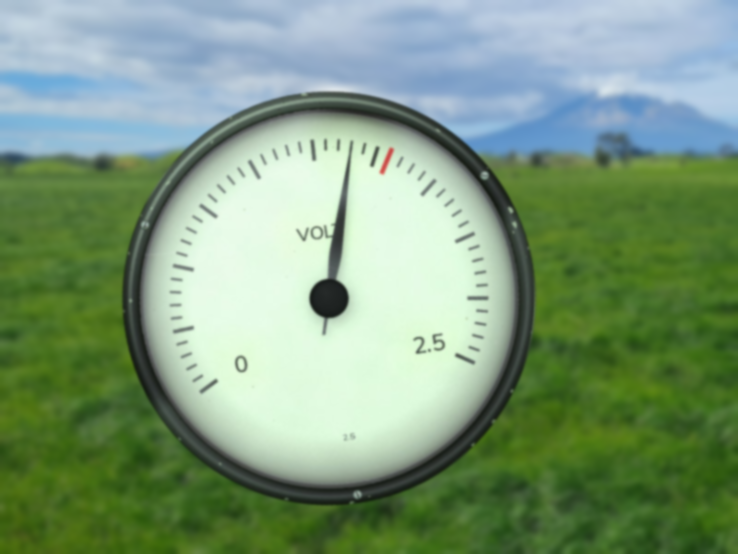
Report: 1.4; V
